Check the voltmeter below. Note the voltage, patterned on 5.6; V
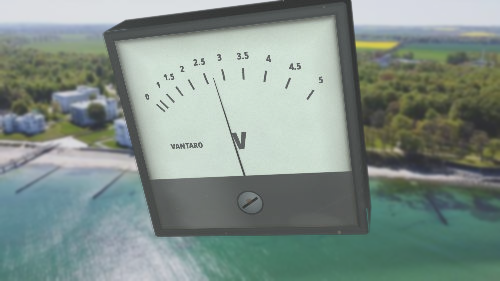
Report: 2.75; V
